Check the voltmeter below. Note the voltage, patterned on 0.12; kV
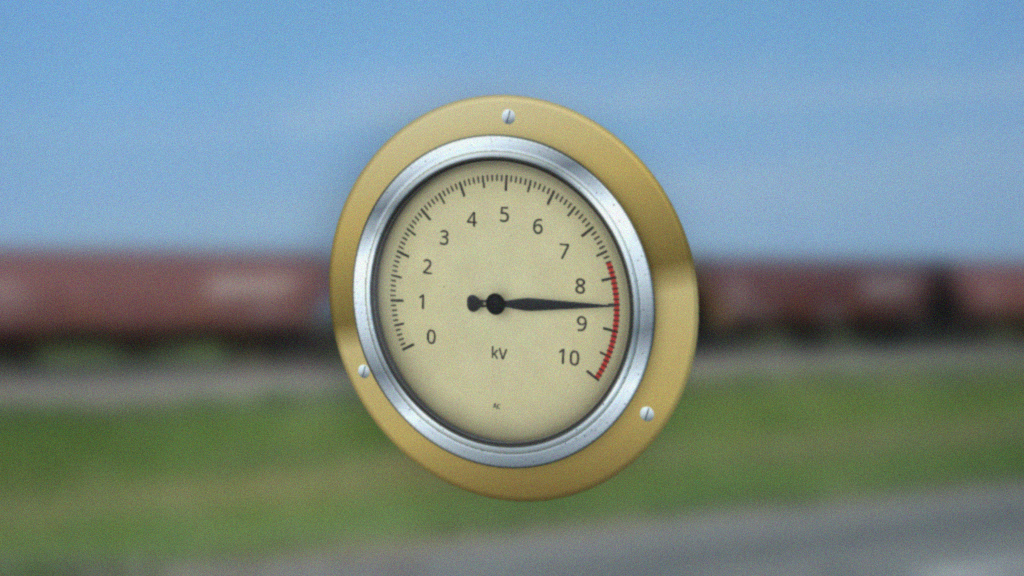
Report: 8.5; kV
